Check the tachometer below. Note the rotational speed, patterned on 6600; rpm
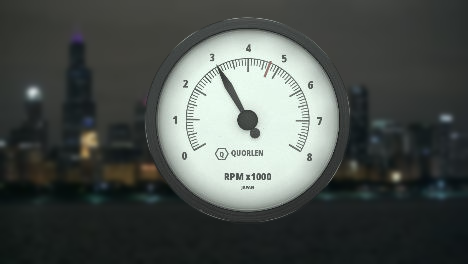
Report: 3000; rpm
